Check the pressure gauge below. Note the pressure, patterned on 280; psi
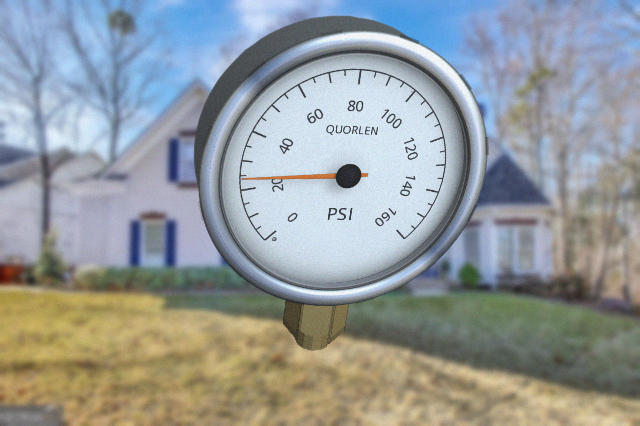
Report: 25; psi
